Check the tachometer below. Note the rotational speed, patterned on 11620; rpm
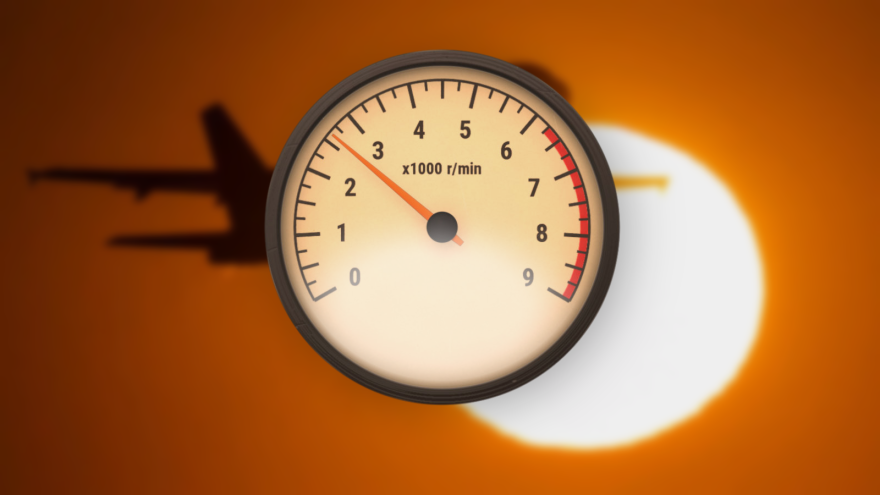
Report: 2625; rpm
